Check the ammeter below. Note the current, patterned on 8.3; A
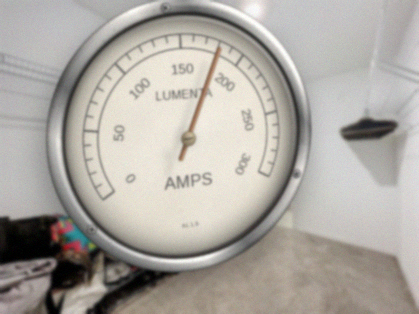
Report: 180; A
